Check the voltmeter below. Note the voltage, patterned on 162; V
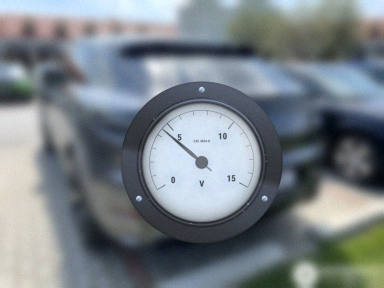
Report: 4.5; V
